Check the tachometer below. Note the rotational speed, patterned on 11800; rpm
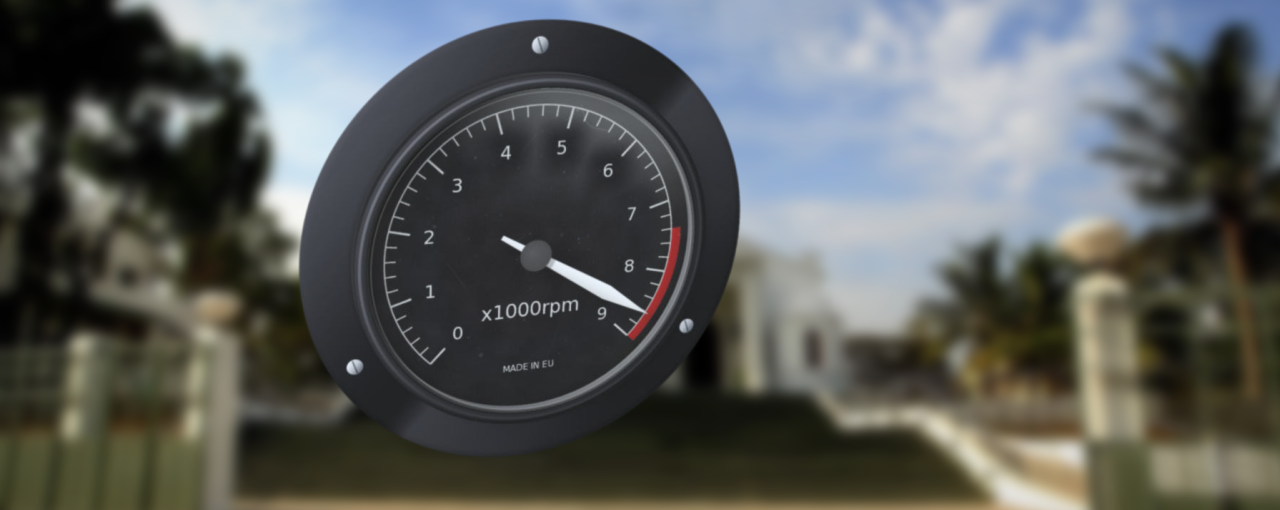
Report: 8600; rpm
